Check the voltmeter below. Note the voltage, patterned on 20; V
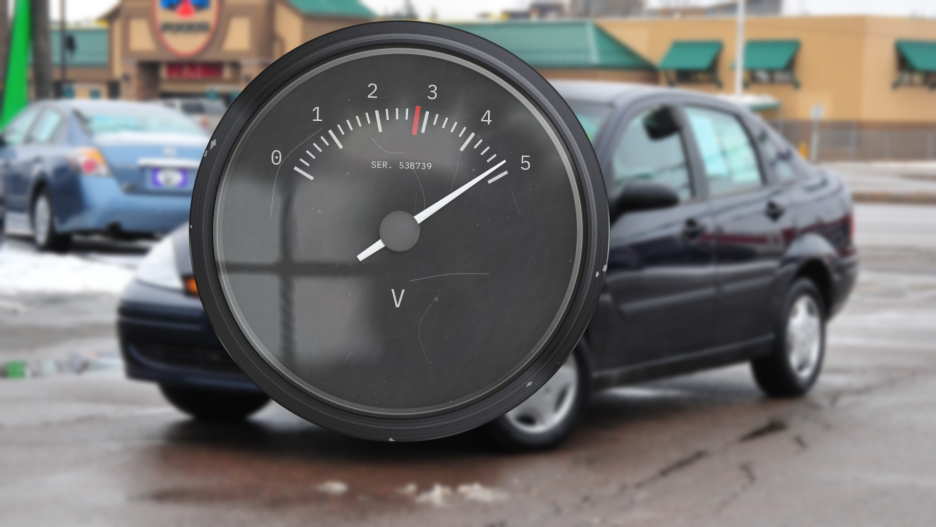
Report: 4.8; V
